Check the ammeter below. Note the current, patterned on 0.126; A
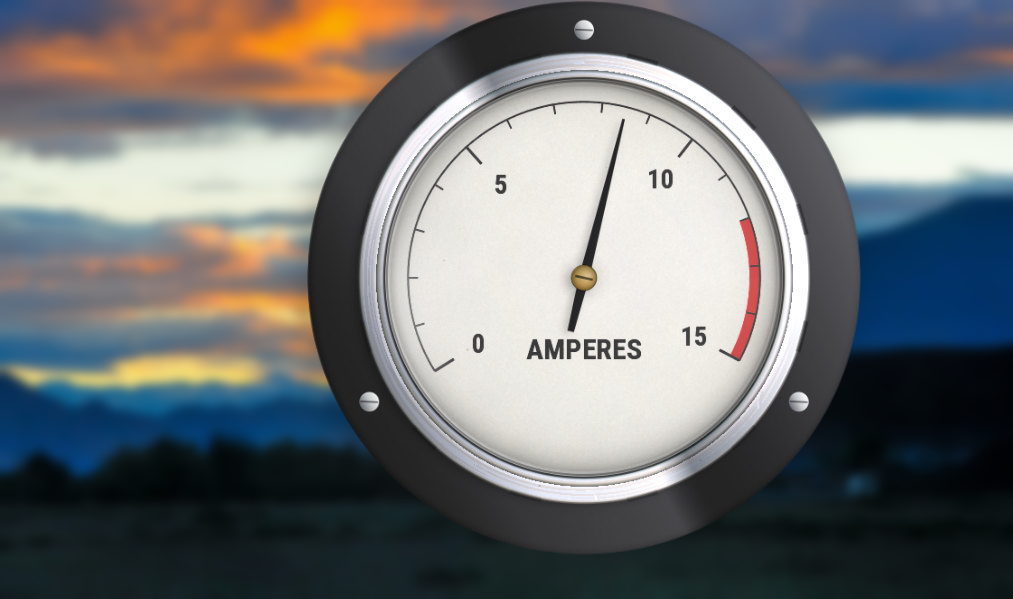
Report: 8.5; A
